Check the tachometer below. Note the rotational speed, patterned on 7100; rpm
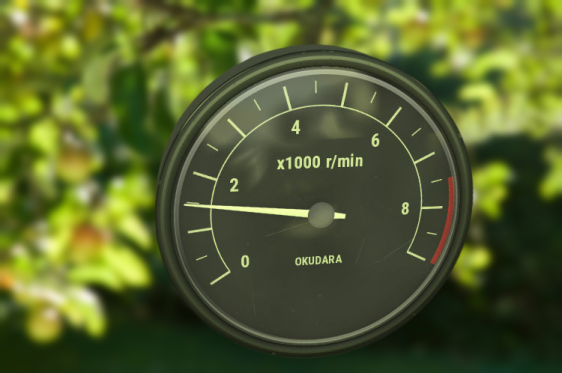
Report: 1500; rpm
